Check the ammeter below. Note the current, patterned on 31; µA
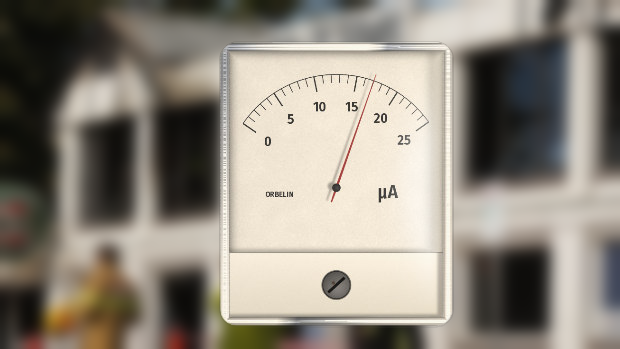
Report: 17; µA
